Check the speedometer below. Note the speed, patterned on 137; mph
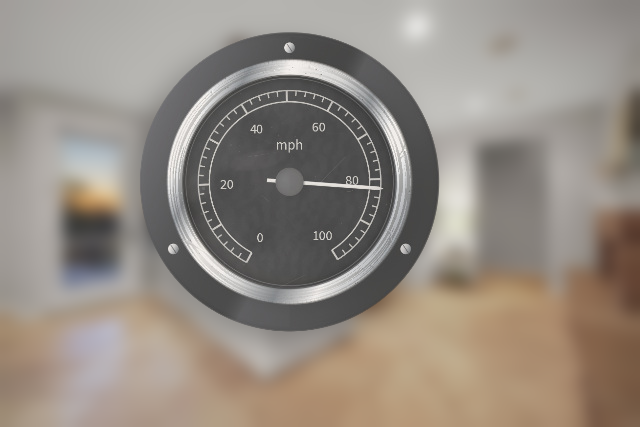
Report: 82; mph
